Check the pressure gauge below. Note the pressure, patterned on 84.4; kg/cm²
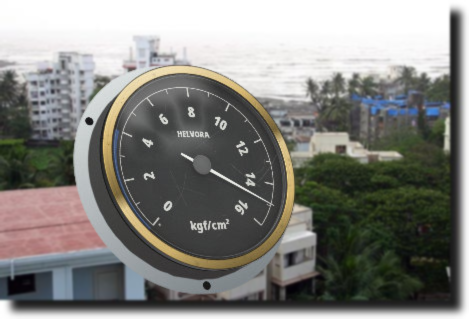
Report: 15; kg/cm²
